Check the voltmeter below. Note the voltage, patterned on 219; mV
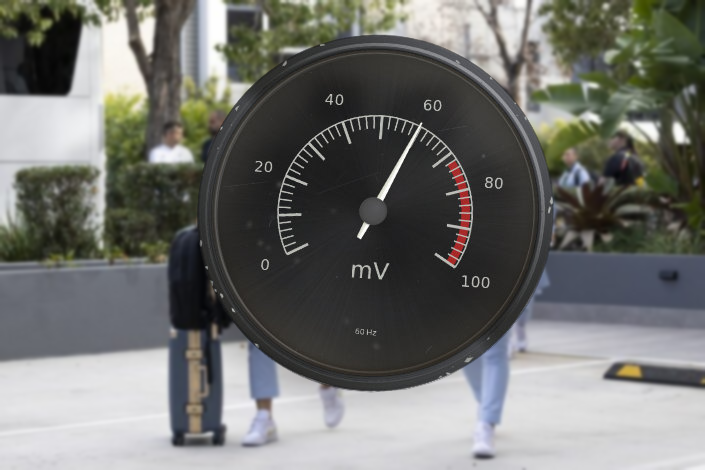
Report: 60; mV
